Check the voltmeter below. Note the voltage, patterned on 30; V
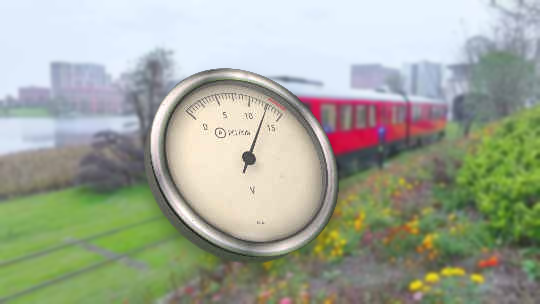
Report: 12.5; V
